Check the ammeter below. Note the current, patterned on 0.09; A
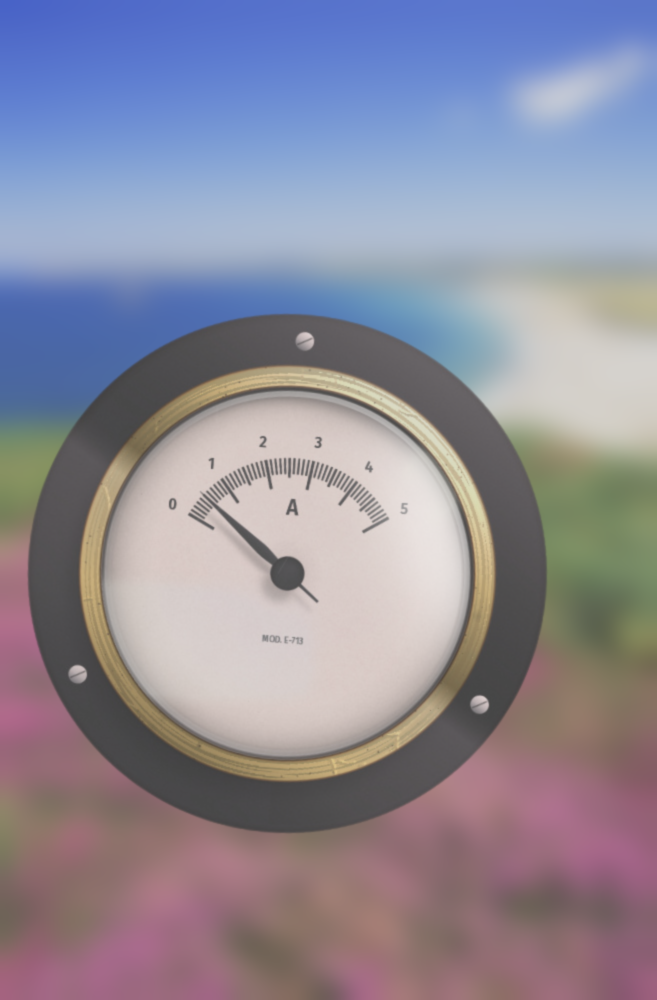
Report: 0.5; A
